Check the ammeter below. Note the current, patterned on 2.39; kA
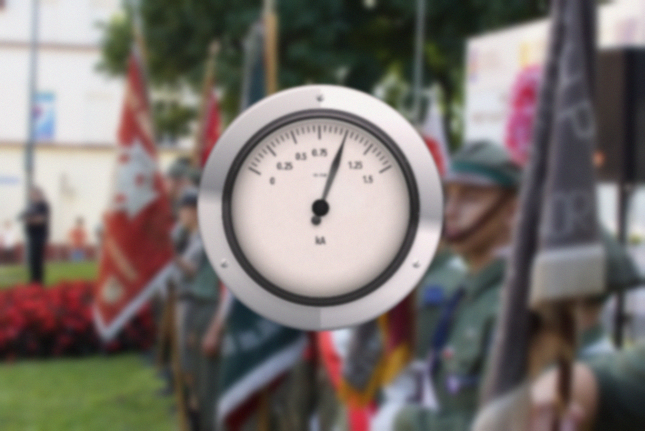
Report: 1; kA
